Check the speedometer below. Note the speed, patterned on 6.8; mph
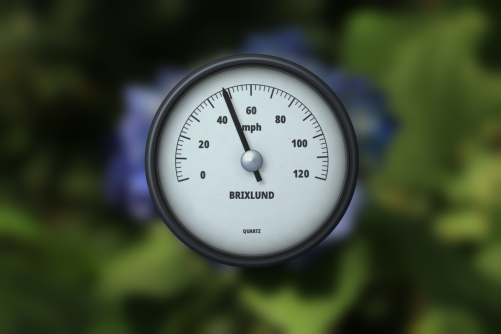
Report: 48; mph
